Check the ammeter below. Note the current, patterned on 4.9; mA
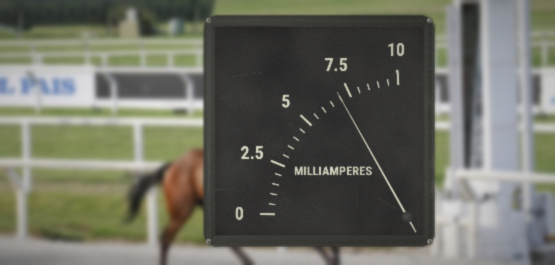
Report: 7; mA
